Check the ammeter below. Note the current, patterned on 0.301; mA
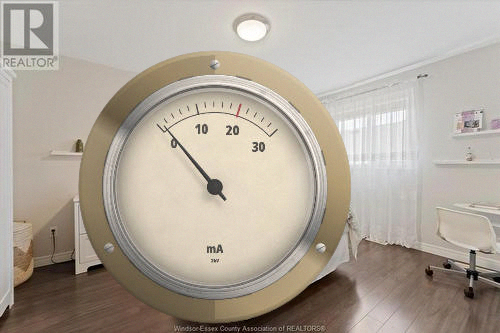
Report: 1; mA
